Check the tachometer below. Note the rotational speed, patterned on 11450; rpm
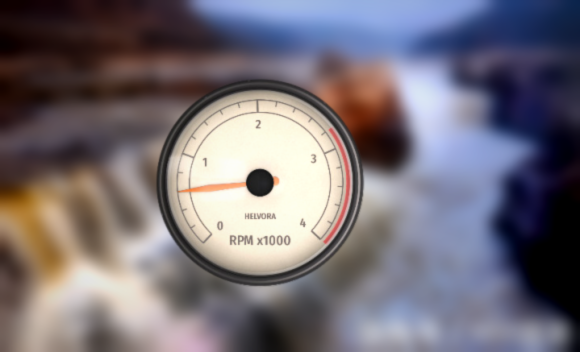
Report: 600; rpm
